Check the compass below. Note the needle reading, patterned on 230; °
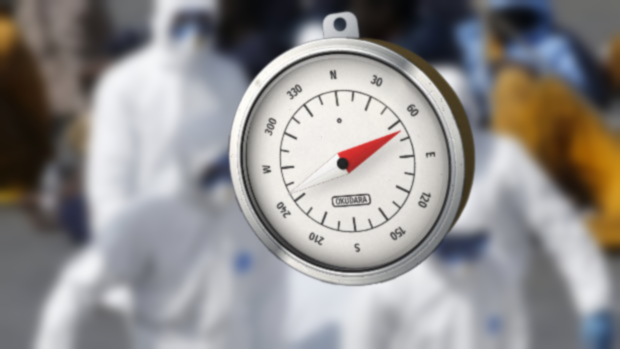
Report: 67.5; °
